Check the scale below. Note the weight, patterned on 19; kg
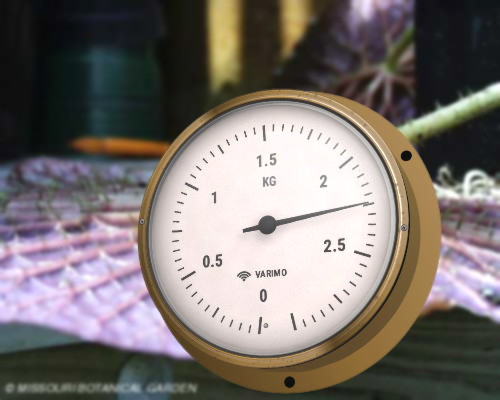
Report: 2.25; kg
